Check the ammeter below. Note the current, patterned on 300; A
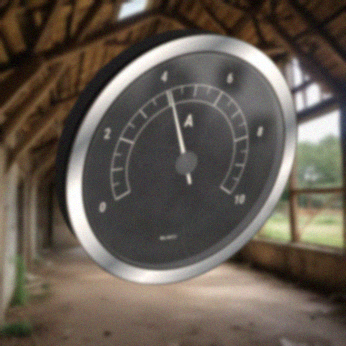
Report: 4; A
